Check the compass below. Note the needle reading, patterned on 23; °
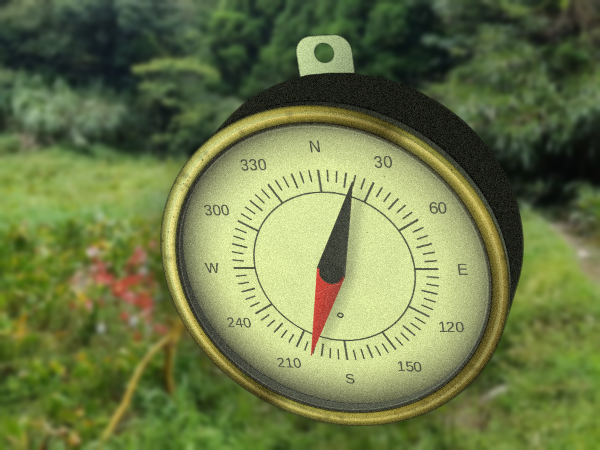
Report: 200; °
